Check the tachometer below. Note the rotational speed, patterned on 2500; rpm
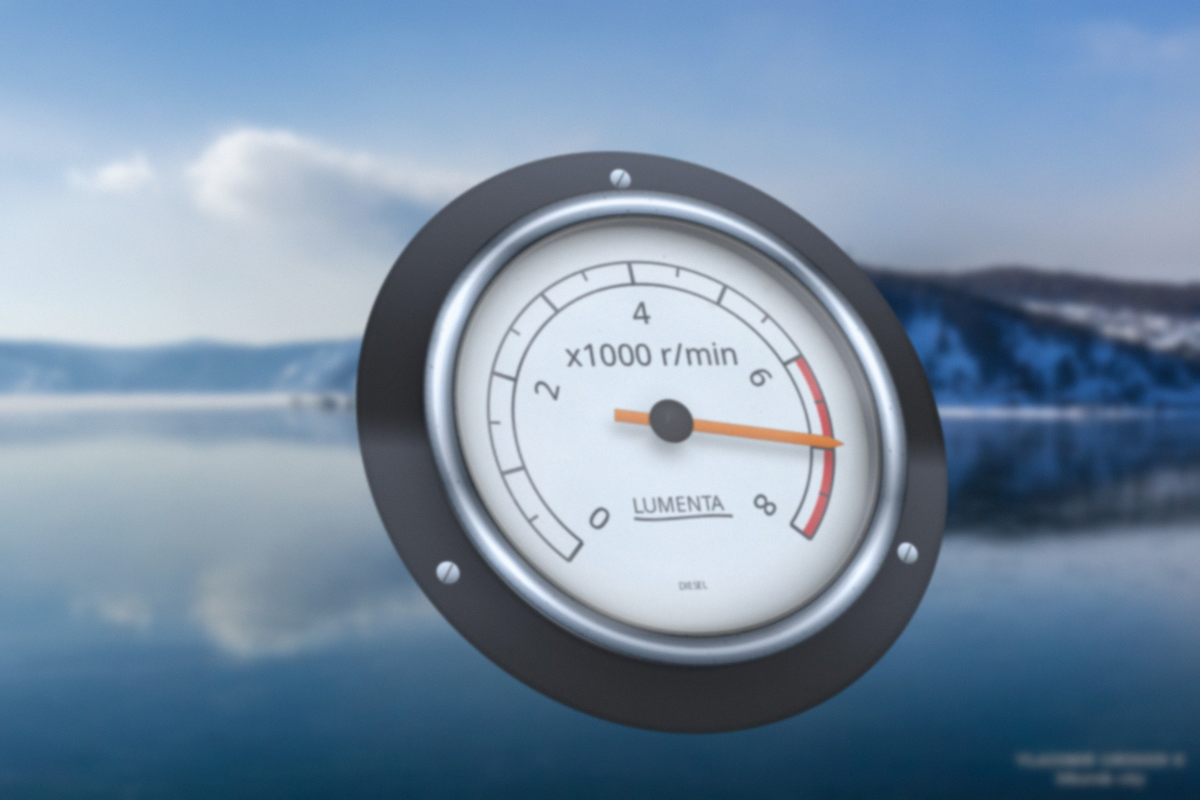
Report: 7000; rpm
